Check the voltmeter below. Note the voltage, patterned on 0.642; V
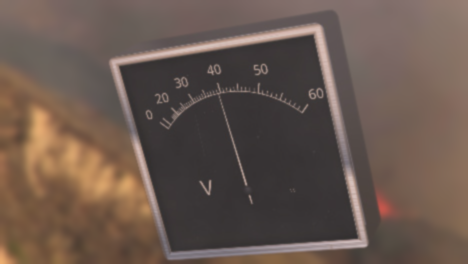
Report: 40; V
